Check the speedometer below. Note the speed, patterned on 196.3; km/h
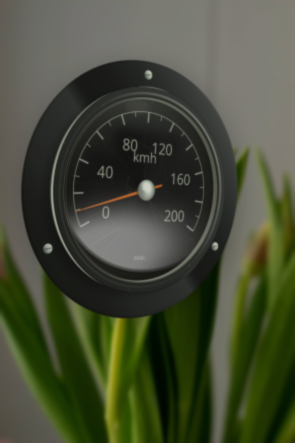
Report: 10; km/h
